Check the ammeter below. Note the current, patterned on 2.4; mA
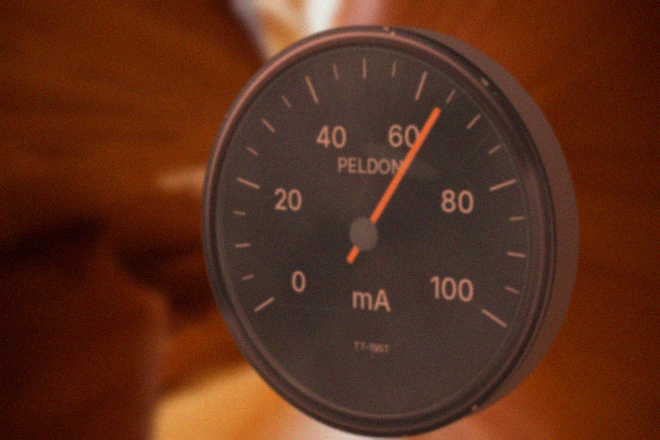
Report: 65; mA
